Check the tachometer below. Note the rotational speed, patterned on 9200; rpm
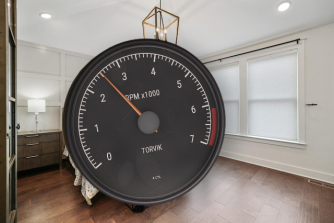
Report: 2500; rpm
